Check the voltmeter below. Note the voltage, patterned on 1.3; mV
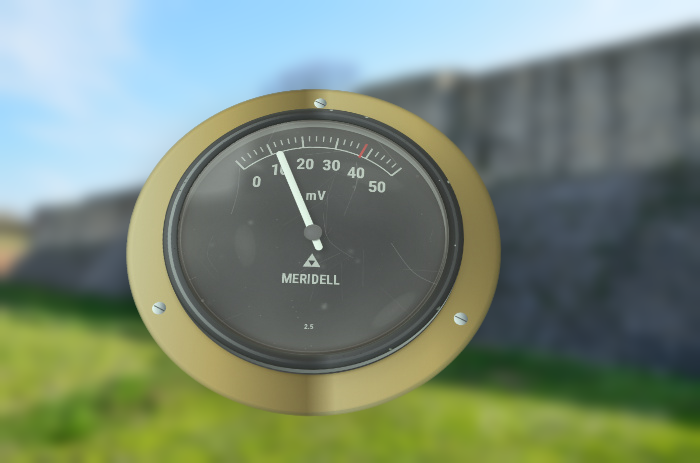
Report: 12; mV
